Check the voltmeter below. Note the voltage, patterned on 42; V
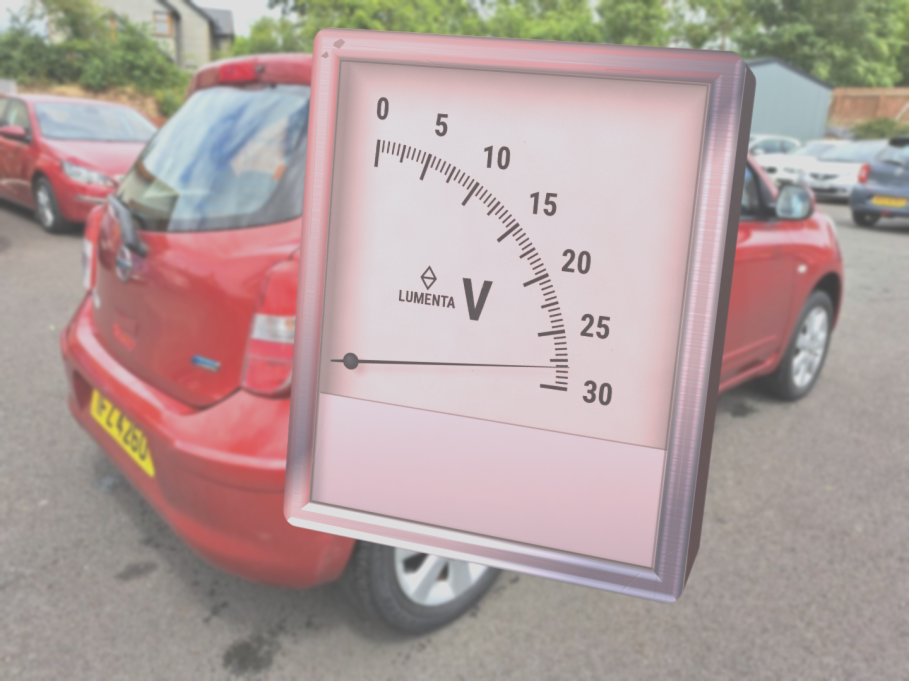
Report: 28; V
